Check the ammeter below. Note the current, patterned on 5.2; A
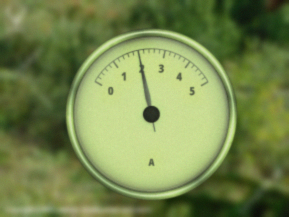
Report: 2; A
